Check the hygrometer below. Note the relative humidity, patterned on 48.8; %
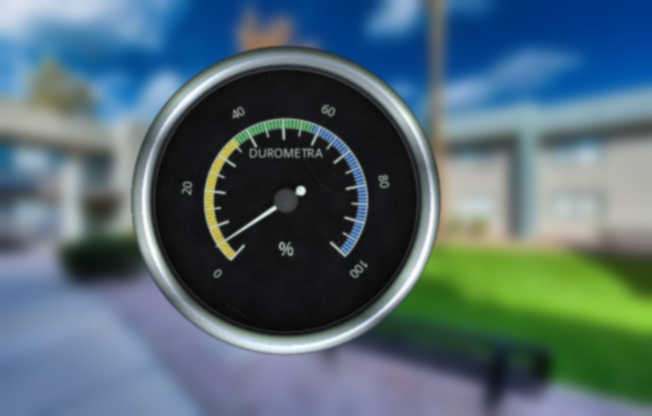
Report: 5; %
